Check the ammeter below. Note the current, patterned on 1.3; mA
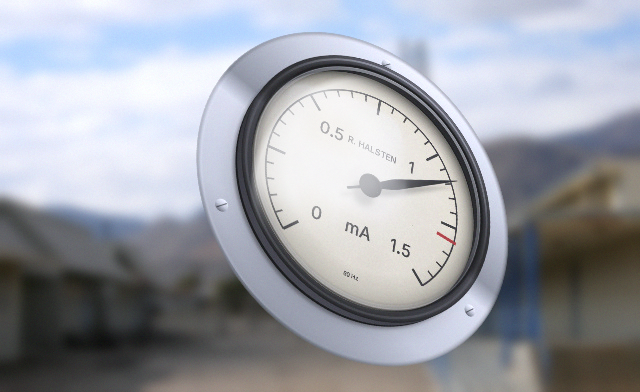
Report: 1.1; mA
